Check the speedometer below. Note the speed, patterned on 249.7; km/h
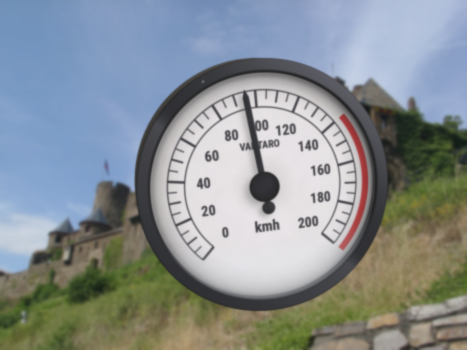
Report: 95; km/h
